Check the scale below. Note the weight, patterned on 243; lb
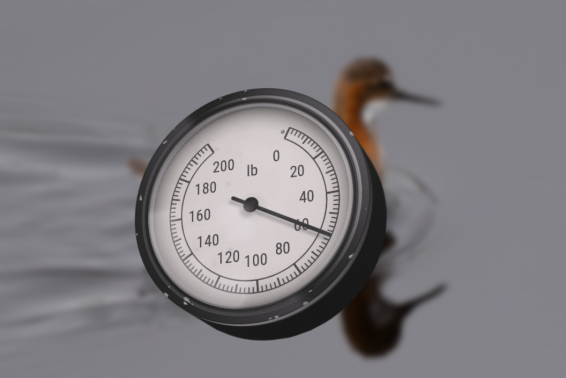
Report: 60; lb
